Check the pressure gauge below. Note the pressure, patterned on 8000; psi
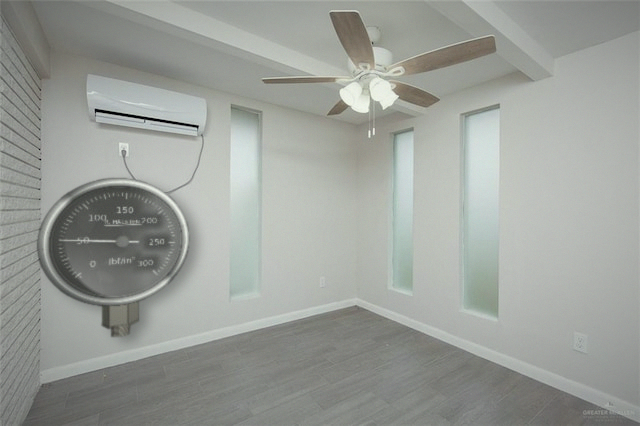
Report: 50; psi
